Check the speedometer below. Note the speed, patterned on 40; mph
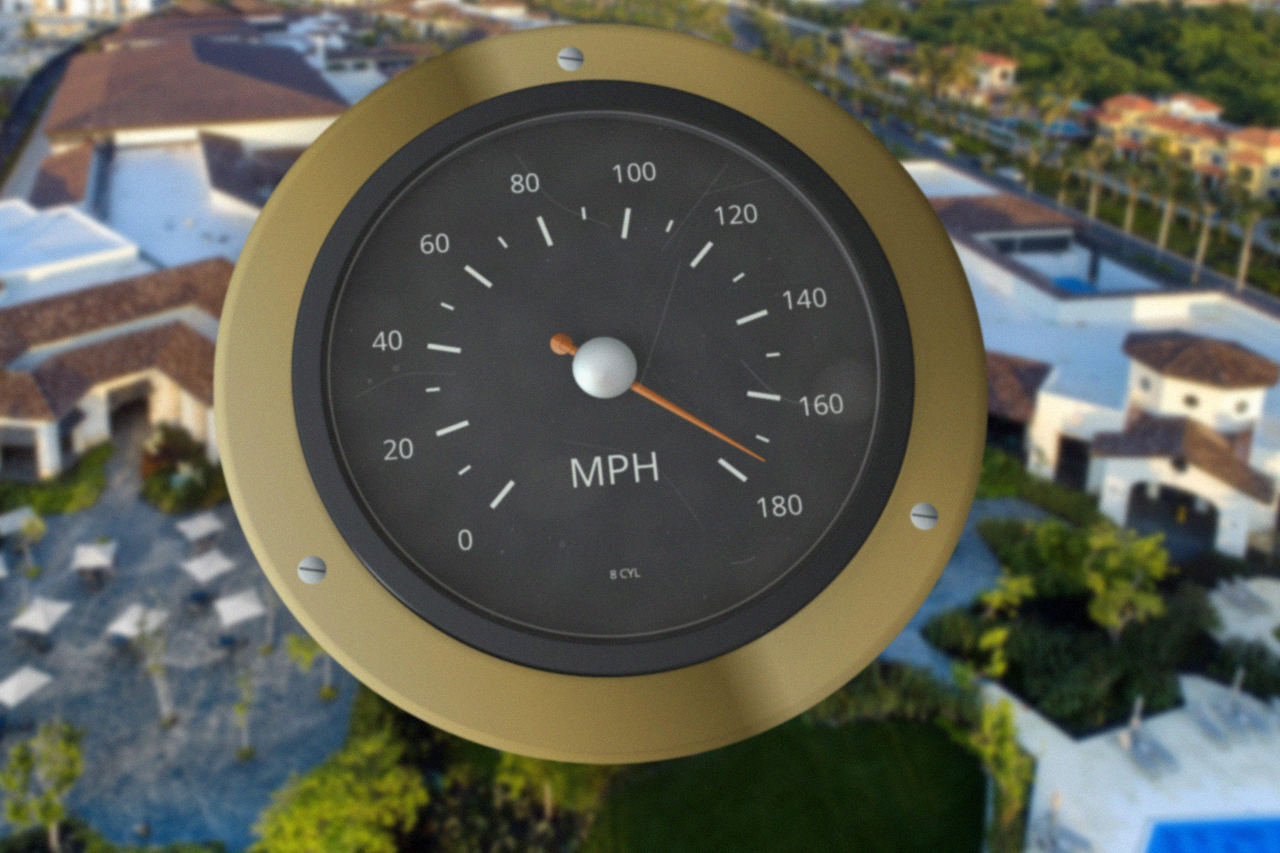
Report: 175; mph
